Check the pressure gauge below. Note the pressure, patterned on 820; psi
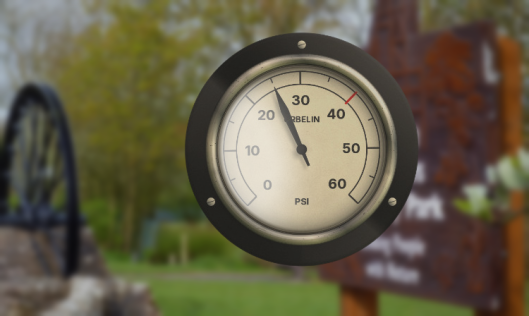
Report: 25; psi
